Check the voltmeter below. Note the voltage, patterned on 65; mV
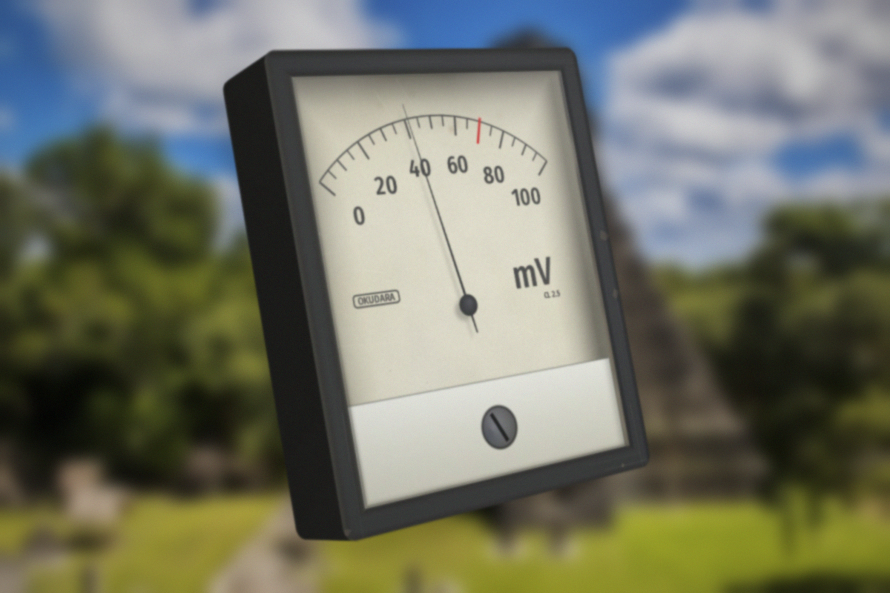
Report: 40; mV
